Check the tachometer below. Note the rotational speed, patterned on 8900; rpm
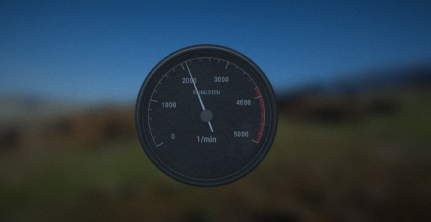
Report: 2100; rpm
